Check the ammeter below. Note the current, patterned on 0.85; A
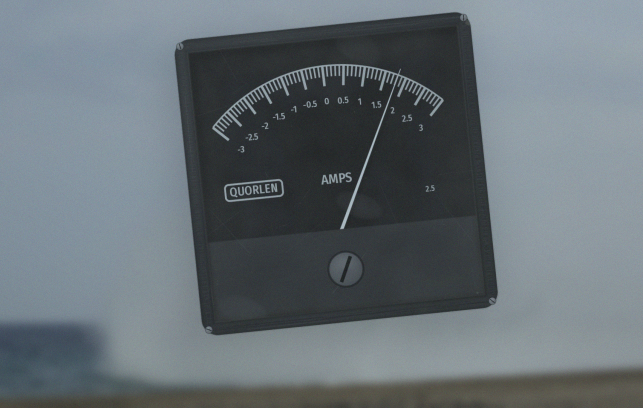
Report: 1.8; A
